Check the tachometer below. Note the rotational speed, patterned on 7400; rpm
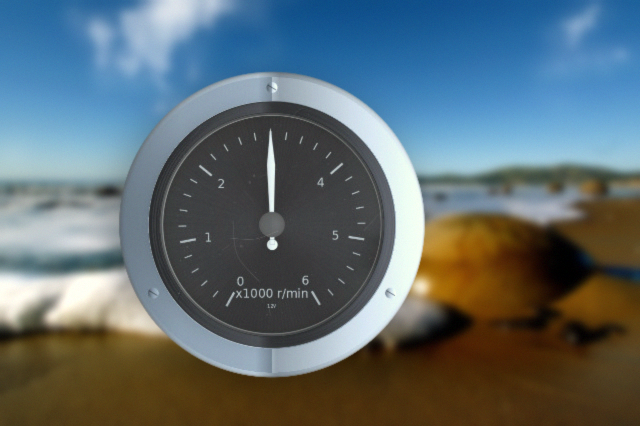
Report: 3000; rpm
